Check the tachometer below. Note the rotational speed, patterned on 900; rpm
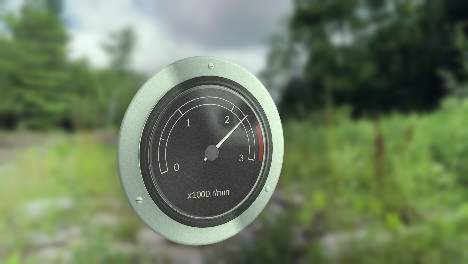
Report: 2250; rpm
